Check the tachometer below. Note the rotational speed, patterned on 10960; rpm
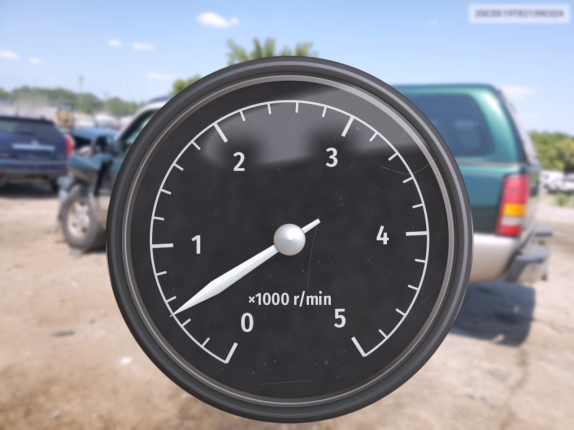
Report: 500; rpm
